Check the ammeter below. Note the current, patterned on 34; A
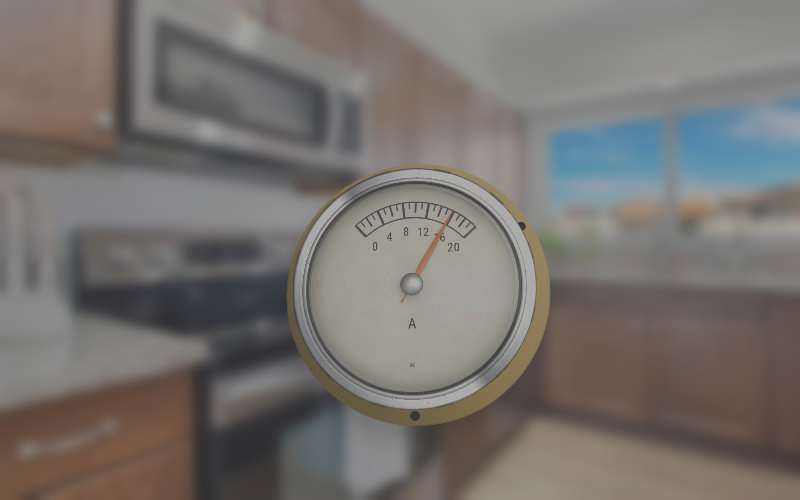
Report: 16; A
